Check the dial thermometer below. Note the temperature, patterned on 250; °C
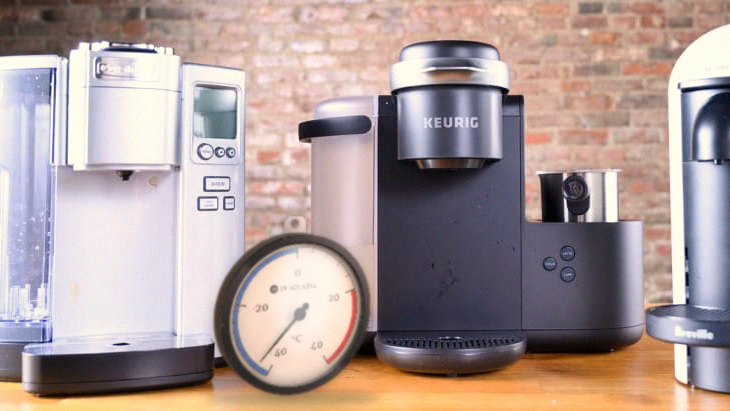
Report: -36; °C
